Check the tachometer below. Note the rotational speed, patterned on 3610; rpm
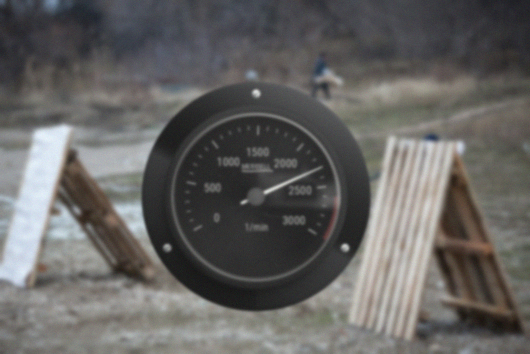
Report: 2300; rpm
